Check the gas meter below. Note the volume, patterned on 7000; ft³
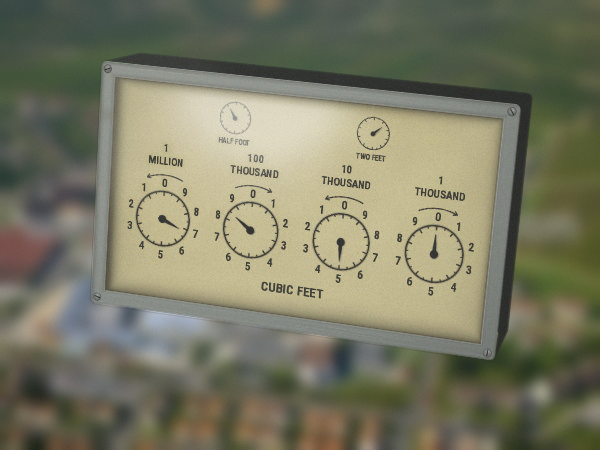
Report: 685000; ft³
